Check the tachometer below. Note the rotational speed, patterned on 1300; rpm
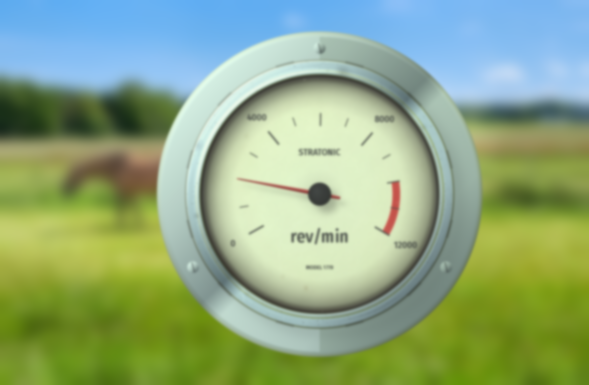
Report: 2000; rpm
